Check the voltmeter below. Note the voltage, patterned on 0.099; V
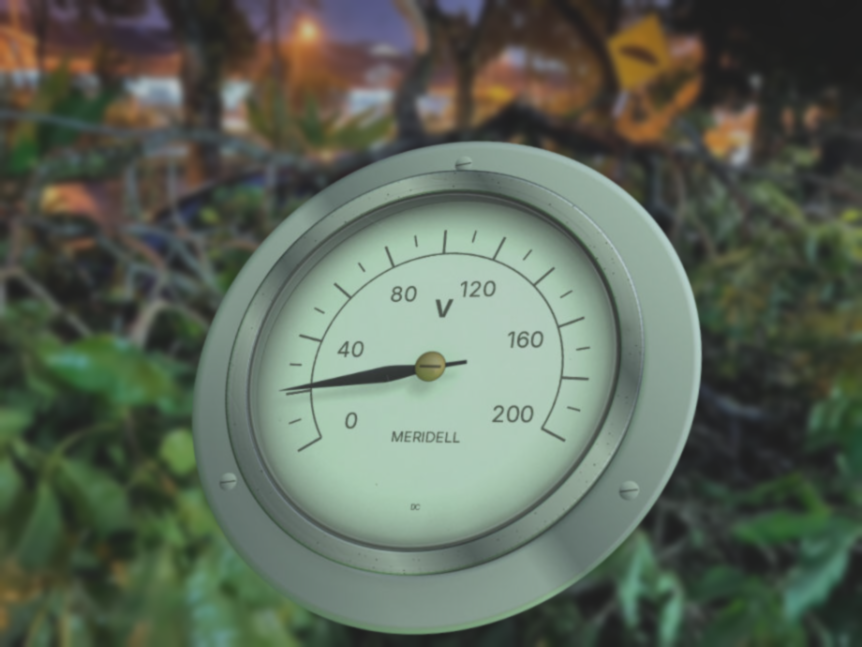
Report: 20; V
